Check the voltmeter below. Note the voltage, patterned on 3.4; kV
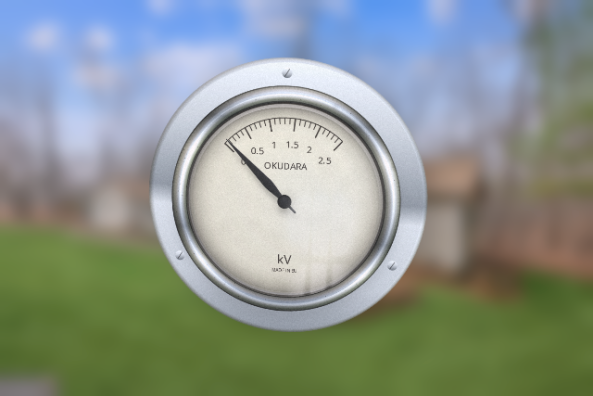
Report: 0.1; kV
